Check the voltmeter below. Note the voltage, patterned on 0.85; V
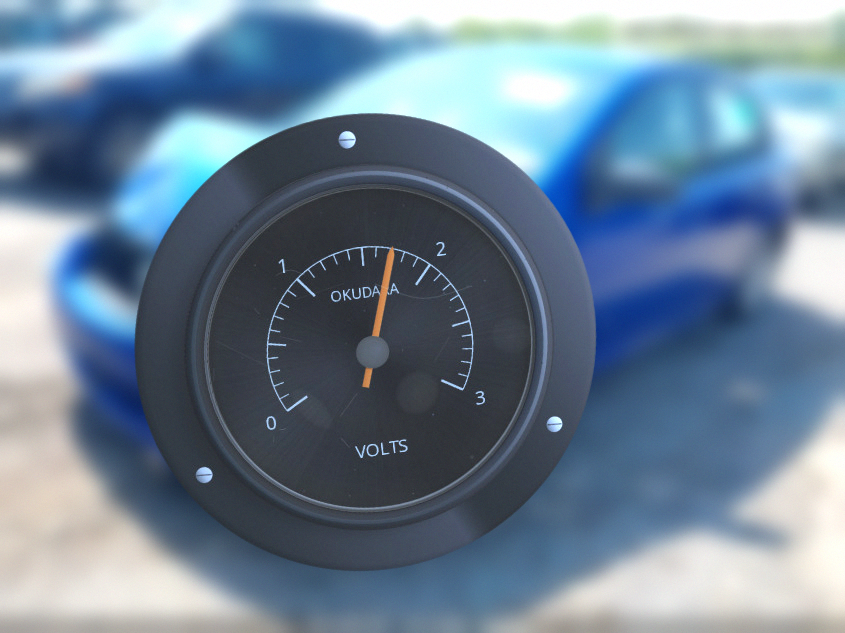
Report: 1.7; V
